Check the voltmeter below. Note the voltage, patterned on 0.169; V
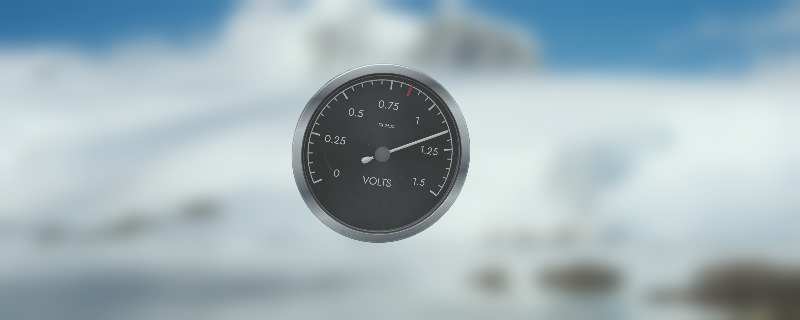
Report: 1.15; V
